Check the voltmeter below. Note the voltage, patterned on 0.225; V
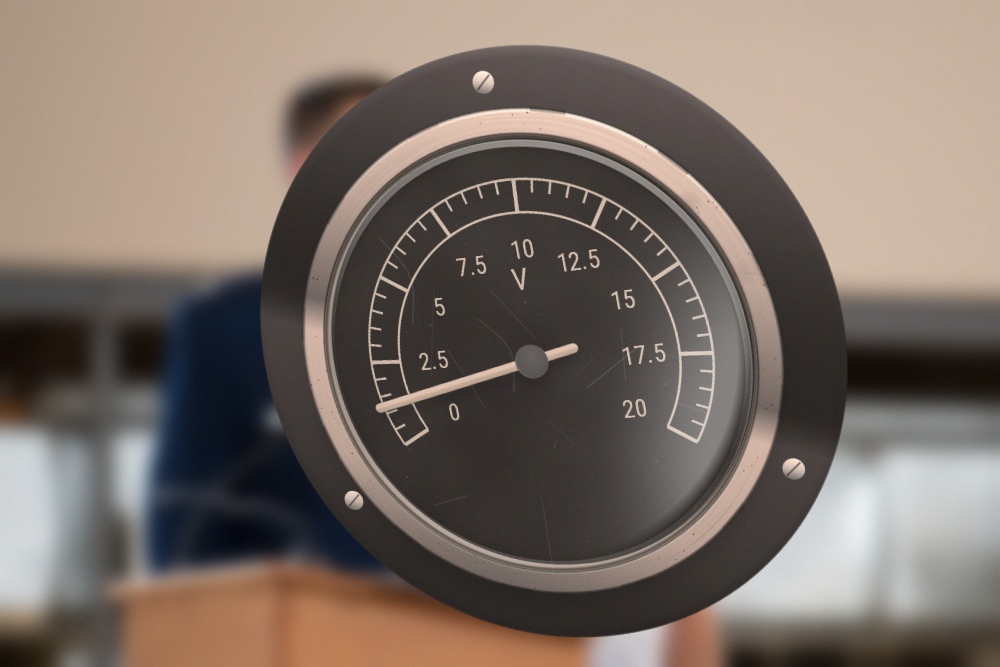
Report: 1.25; V
